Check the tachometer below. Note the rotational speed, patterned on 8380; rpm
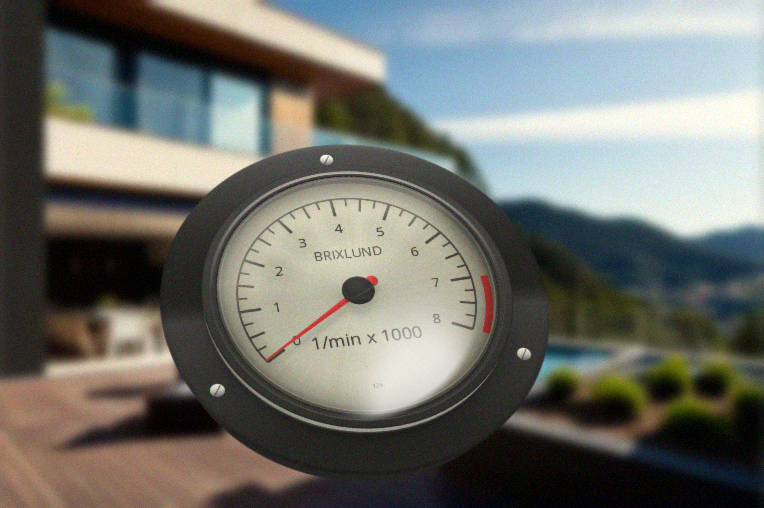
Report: 0; rpm
